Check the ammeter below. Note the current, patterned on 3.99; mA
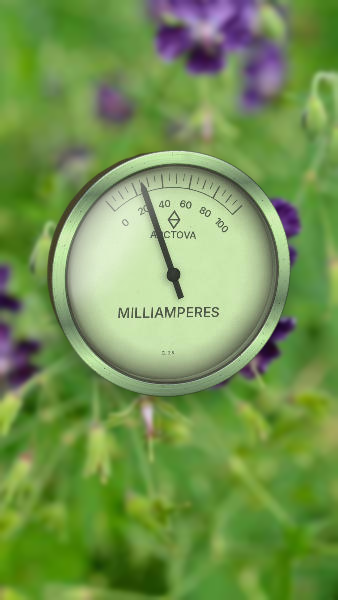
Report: 25; mA
